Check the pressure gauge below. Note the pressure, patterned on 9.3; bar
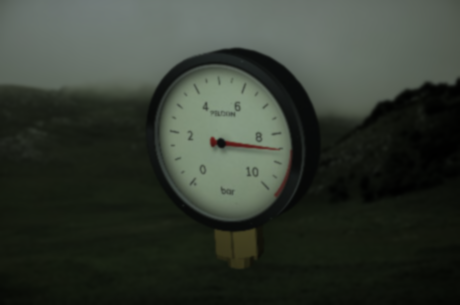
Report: 8.5; bar
